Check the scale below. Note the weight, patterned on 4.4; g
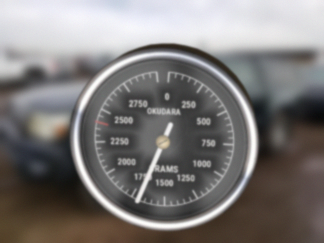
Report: 1700; g
